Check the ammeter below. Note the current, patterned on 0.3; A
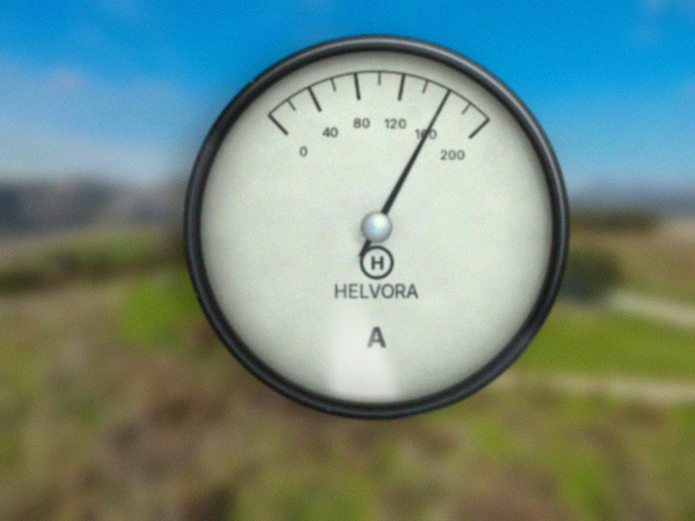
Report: 160; A
